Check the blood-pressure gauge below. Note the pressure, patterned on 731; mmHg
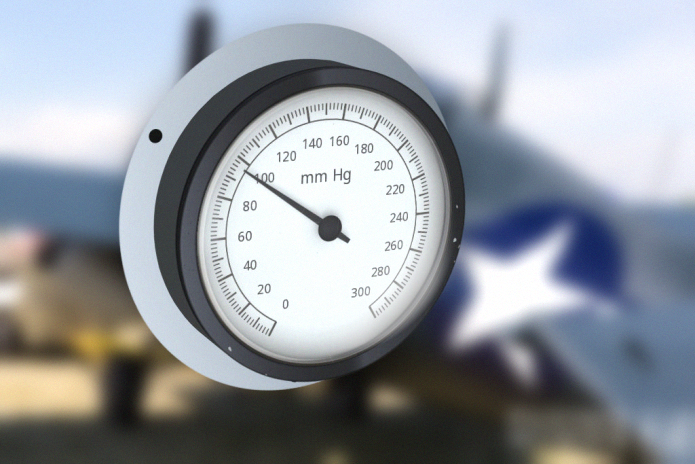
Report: 96; mmHg
